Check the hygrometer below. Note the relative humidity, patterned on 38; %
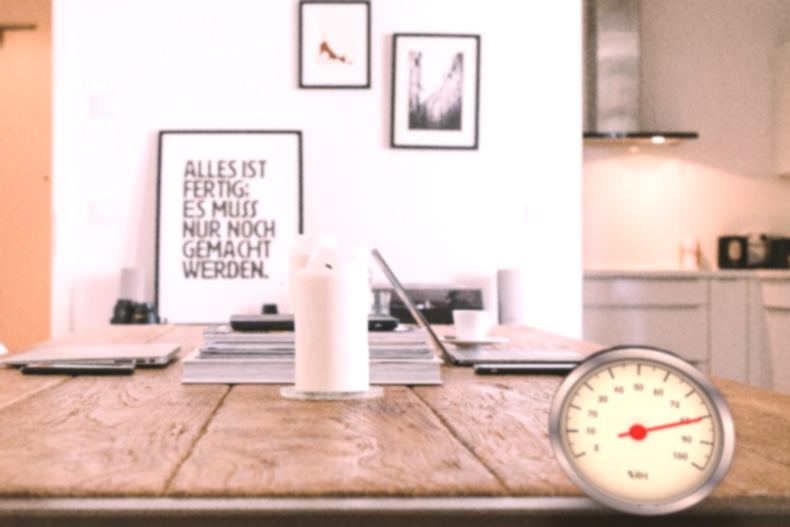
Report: 80; %
